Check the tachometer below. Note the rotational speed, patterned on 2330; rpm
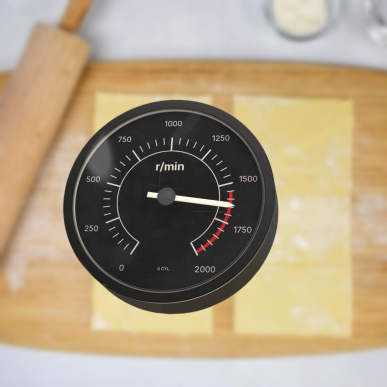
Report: 1650; rpm
